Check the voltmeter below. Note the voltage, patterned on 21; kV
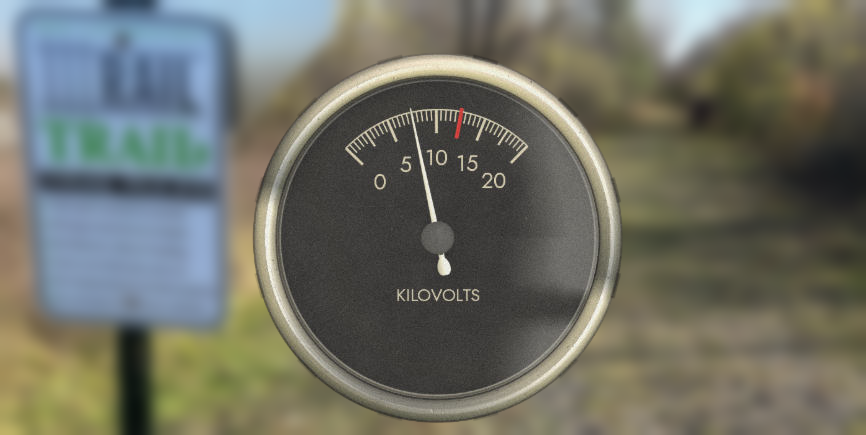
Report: 7.5; kV
